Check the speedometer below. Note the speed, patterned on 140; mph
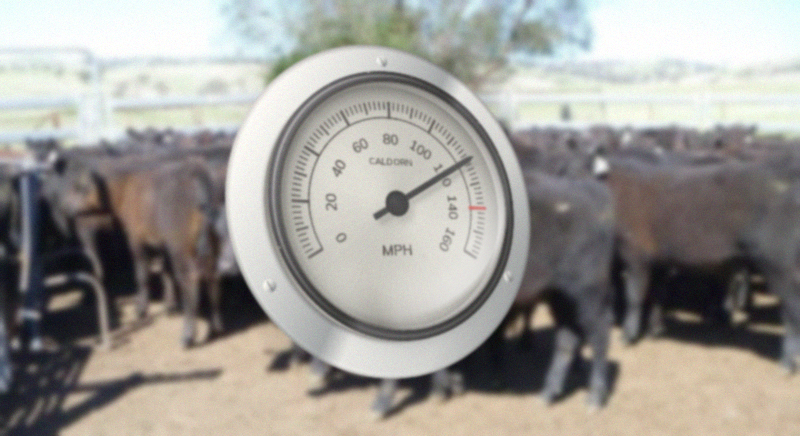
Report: 120; mph
